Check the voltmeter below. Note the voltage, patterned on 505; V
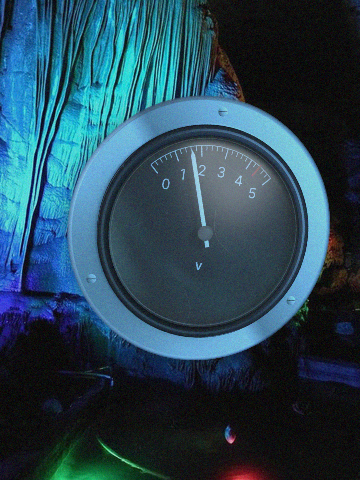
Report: 1.6; V
